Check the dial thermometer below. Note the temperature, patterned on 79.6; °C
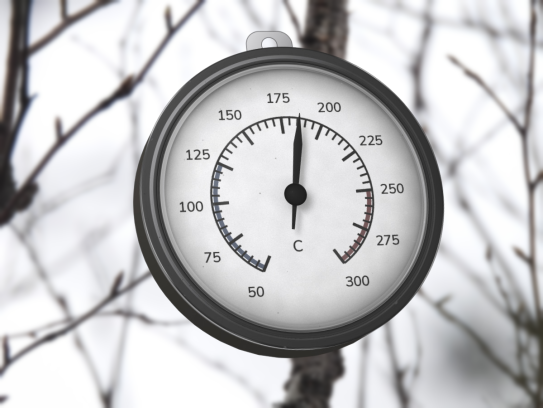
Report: 185; °C
